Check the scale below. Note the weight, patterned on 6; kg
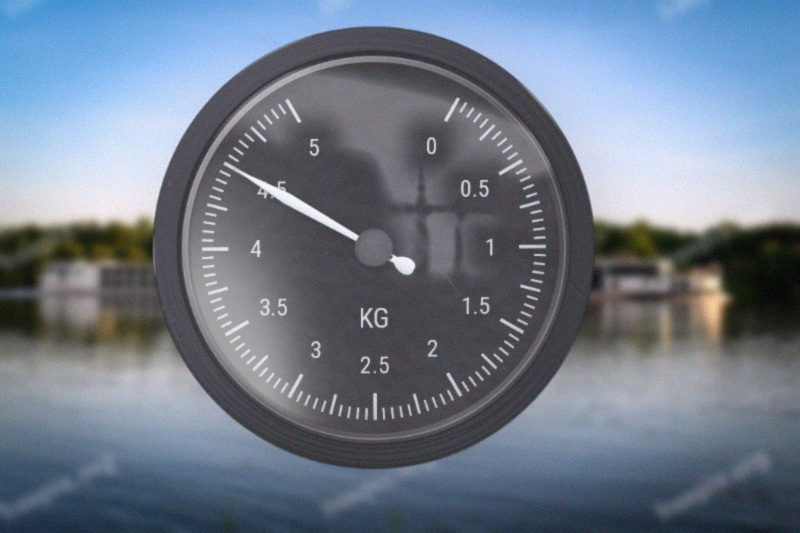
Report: 4.5; kg
